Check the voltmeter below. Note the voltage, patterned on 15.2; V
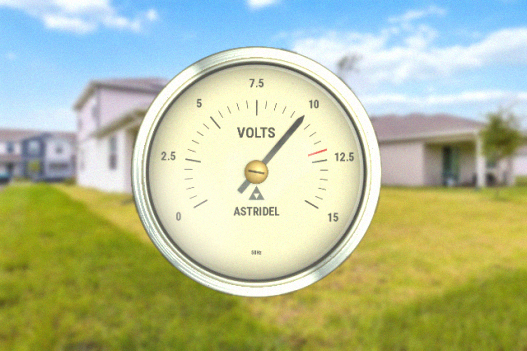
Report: 10; V
